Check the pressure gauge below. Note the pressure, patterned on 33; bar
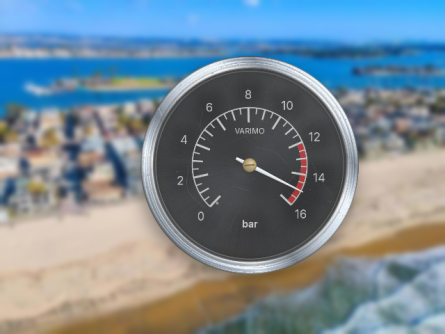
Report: 15; bar
